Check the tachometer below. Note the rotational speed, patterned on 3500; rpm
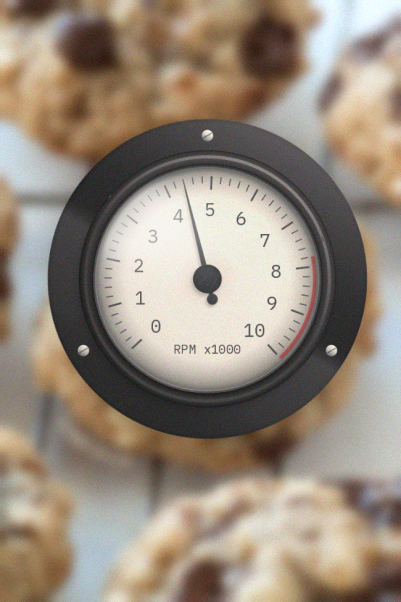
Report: 4400; rpm
